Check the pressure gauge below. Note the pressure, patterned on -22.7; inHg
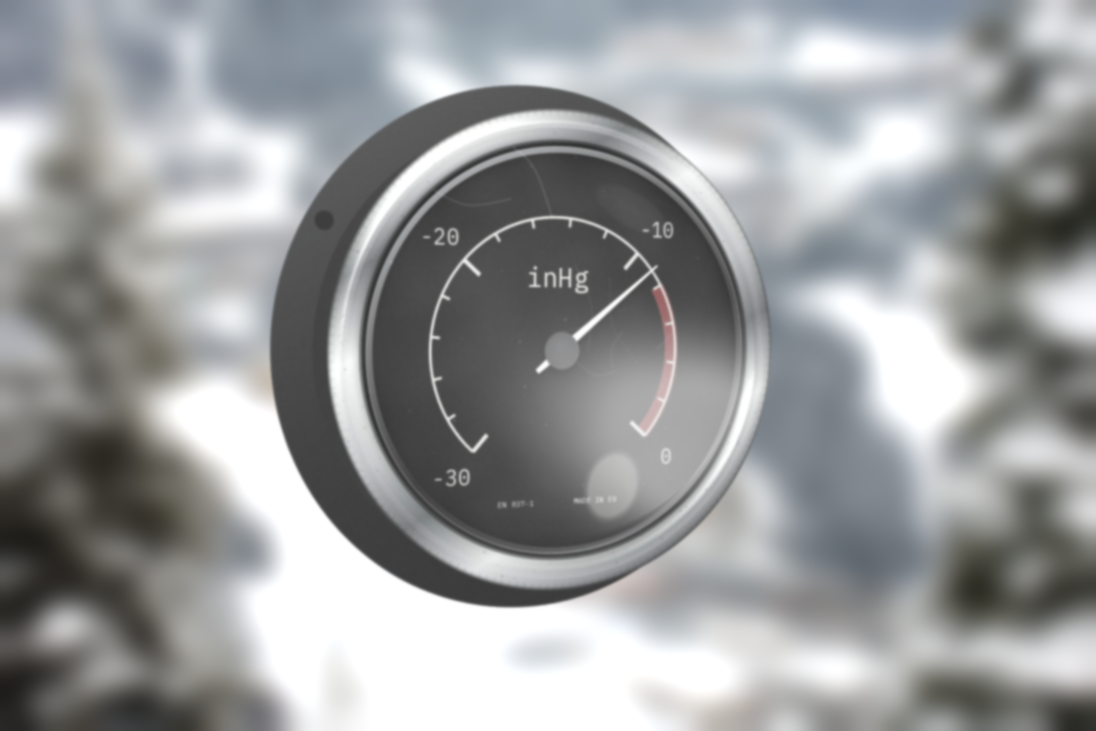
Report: -9; inHg
